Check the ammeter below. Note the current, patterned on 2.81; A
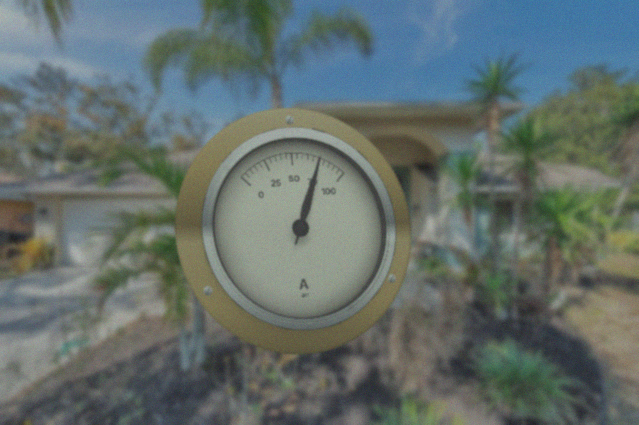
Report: 75; A
